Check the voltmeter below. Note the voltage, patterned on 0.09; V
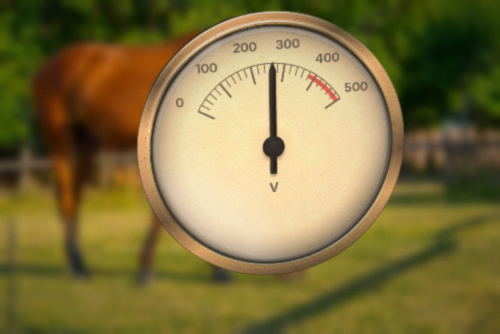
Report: 260; V
